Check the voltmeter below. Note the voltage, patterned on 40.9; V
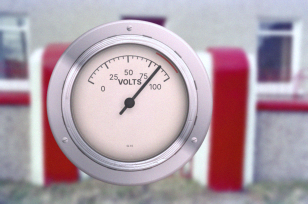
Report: 85; V
